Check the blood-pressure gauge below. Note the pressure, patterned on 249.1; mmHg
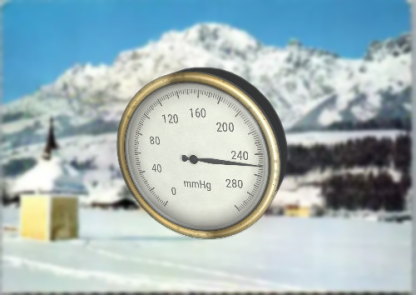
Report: 250; mmHg
